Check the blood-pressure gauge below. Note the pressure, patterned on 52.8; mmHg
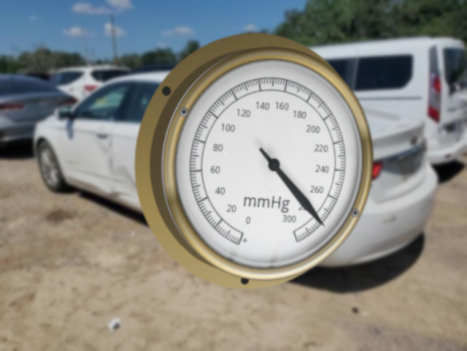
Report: 280; mmHg
